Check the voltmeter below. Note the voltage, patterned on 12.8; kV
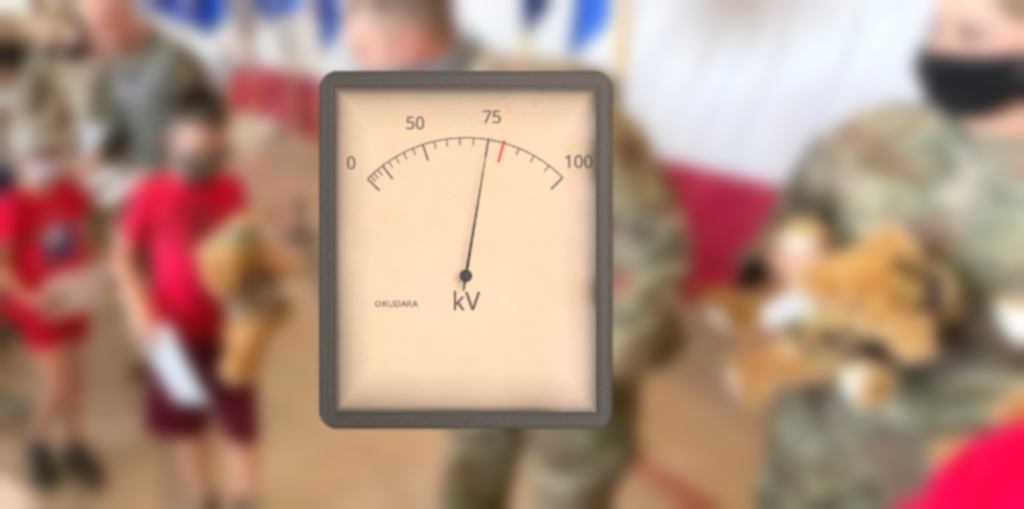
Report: 75; kV
